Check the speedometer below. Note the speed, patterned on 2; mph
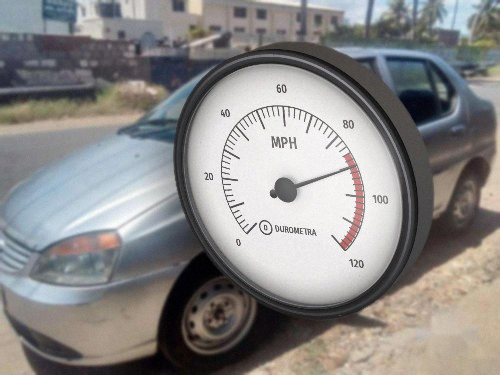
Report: 90; mph
